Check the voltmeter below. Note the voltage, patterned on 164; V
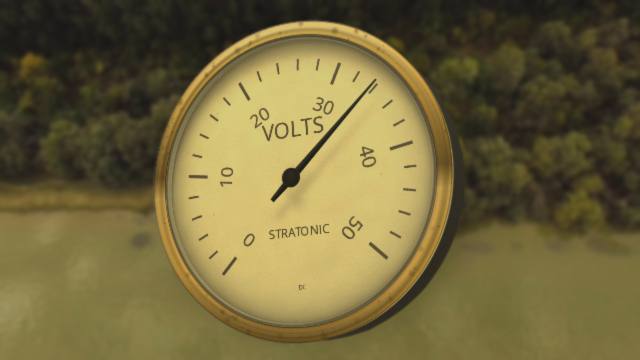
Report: 34; V
